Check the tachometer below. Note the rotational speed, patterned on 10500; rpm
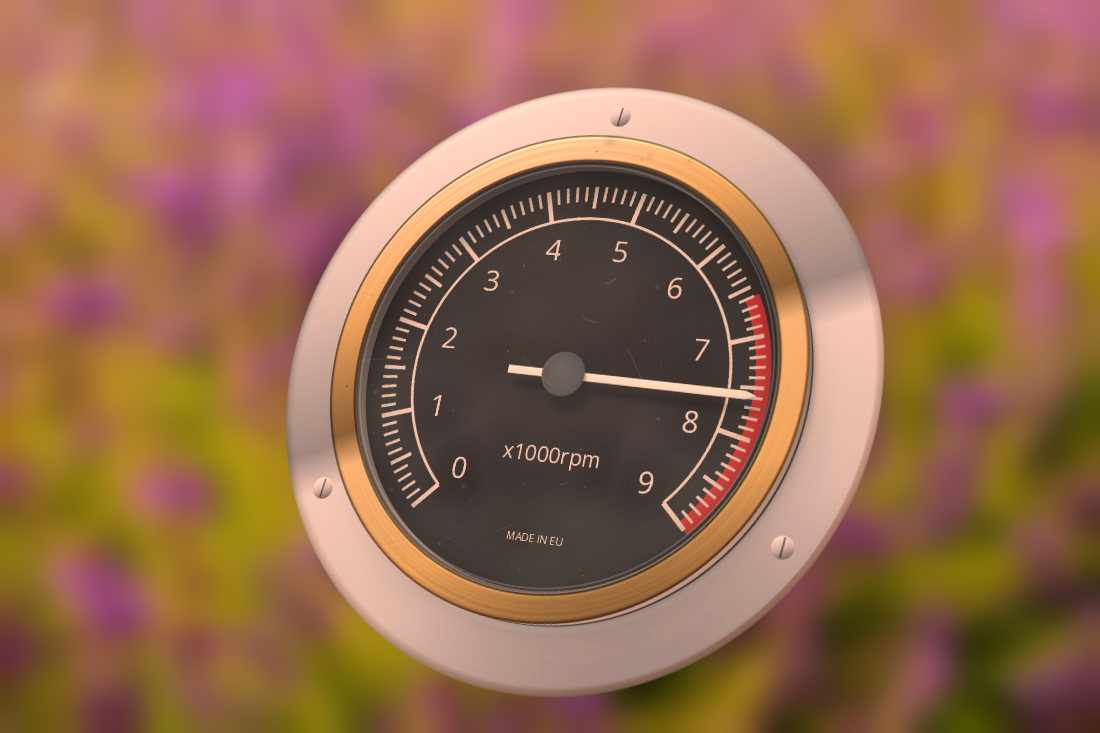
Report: 7600; rpm
